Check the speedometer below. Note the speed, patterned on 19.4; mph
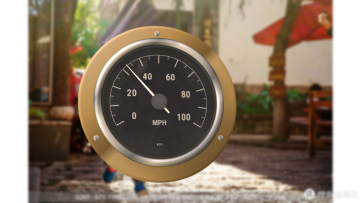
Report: 32.5; mph
